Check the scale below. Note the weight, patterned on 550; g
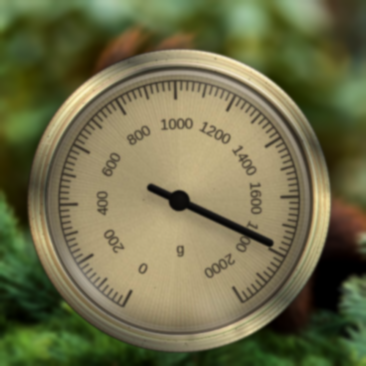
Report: 1780; g
